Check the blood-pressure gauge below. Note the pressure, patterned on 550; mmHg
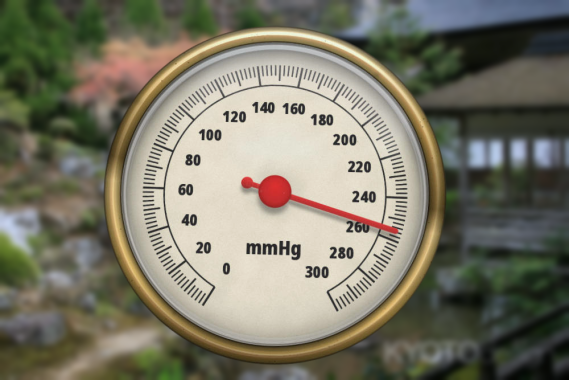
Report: 256; mmHg
